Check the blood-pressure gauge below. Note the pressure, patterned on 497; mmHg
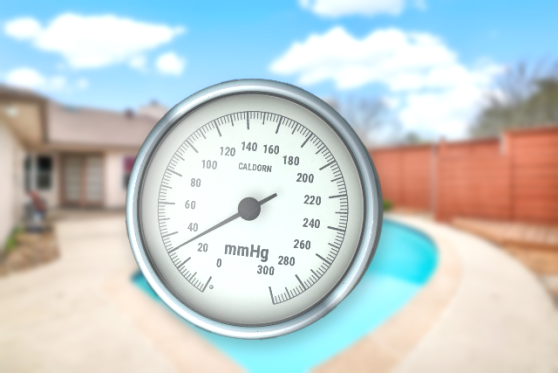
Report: 30; mmHg
